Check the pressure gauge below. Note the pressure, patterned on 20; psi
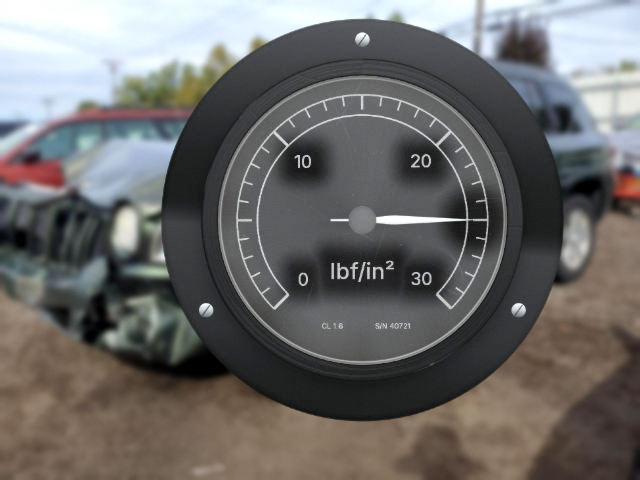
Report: 25; psi
